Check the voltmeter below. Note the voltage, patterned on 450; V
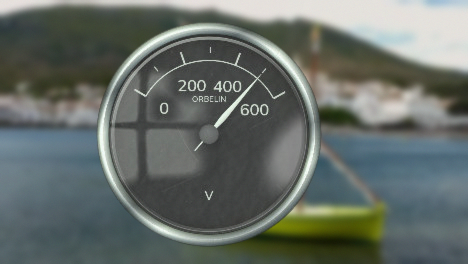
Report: 500; V
